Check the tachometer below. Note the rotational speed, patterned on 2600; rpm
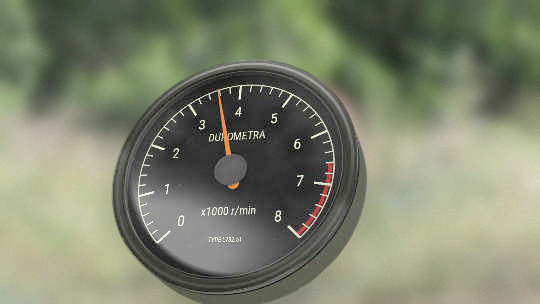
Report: 3600; rpm
